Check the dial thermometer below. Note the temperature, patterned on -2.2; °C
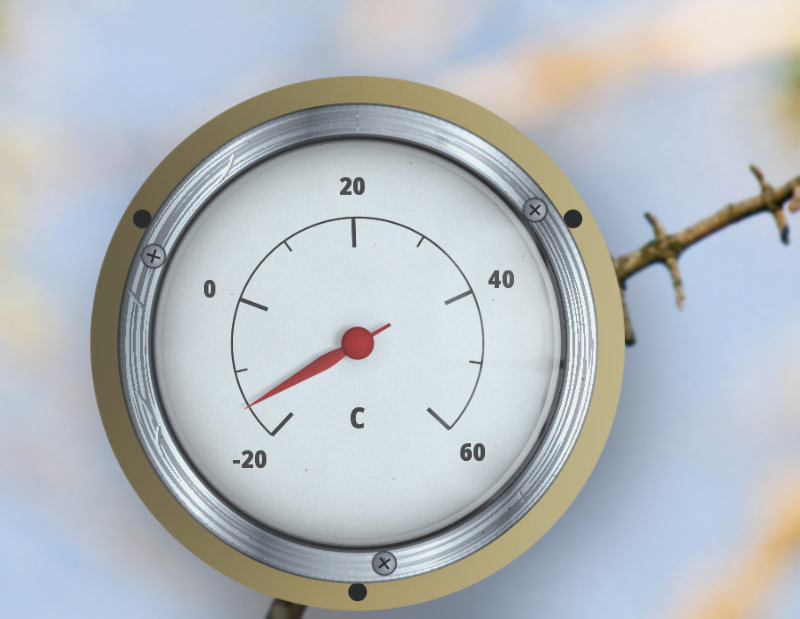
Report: -15; °C
